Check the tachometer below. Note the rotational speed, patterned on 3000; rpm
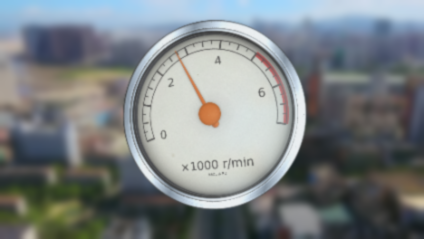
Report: 2750; rpm
